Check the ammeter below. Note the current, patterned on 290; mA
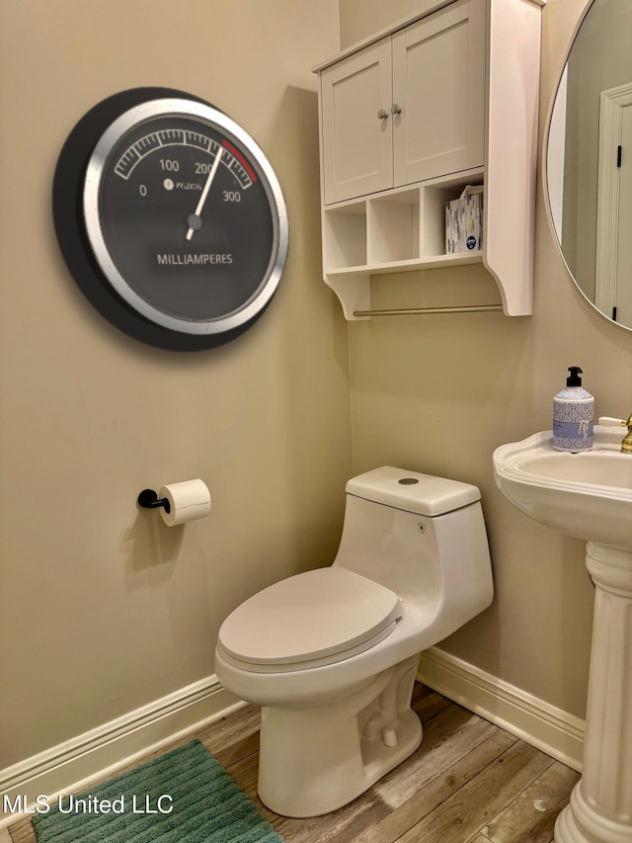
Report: 220; mA
